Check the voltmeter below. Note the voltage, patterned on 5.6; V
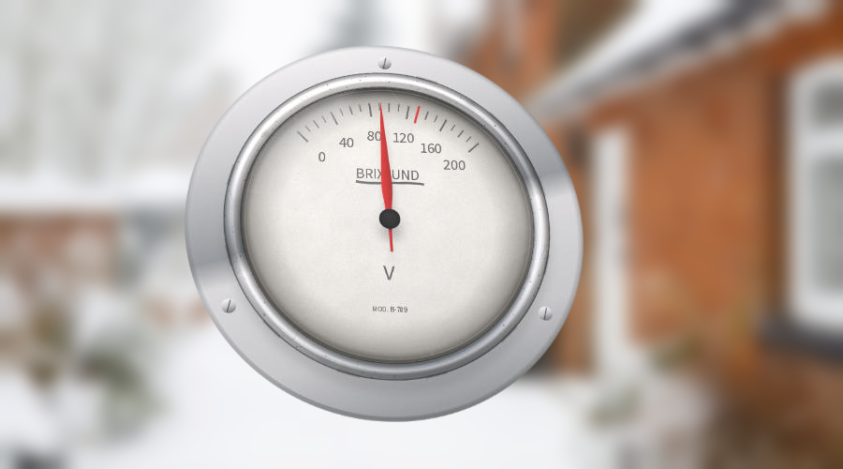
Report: 90; V
